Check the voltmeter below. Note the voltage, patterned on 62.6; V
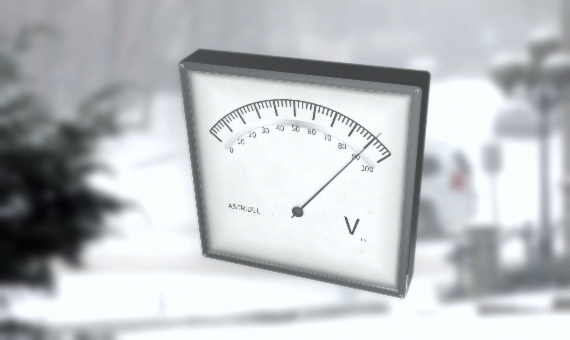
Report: 90; V
